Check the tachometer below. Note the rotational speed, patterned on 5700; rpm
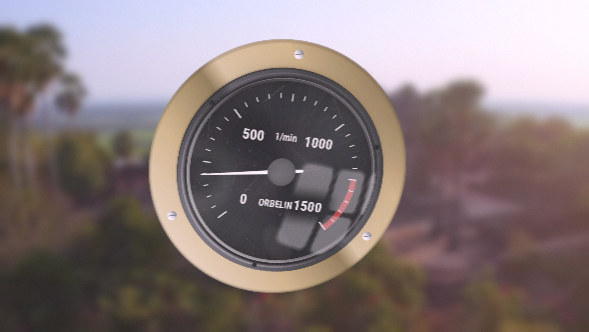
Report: 200; rpm
